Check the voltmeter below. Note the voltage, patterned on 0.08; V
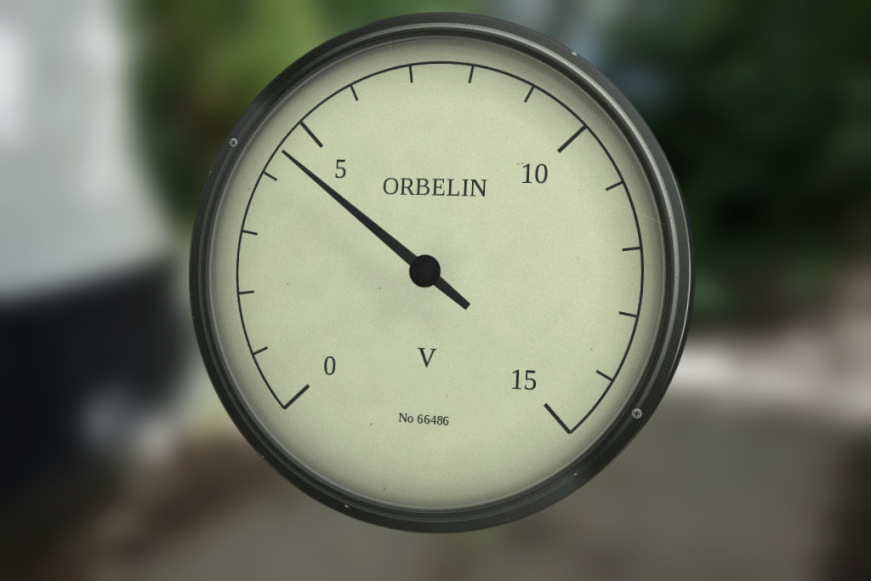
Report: 4.5; V
